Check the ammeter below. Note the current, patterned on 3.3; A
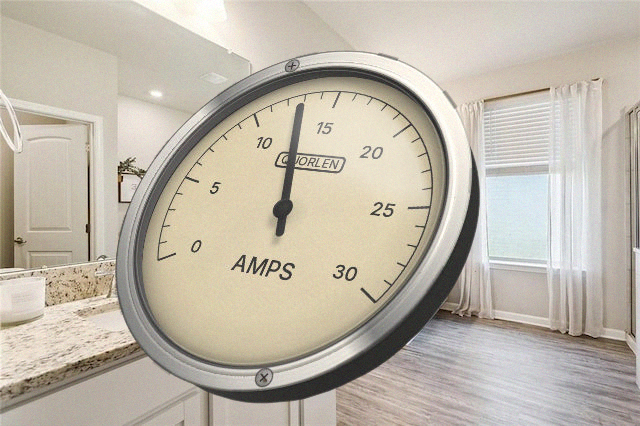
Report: 13; A
